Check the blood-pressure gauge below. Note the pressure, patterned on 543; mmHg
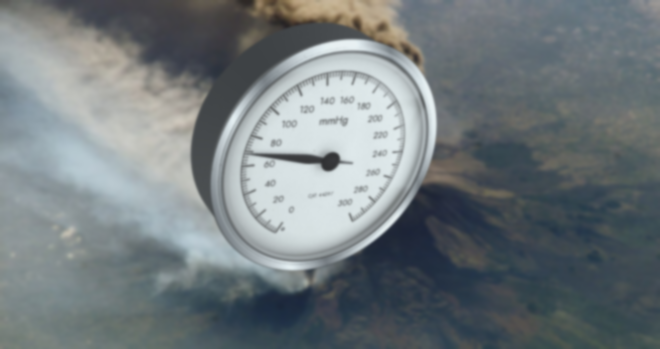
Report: 70; mmHg
